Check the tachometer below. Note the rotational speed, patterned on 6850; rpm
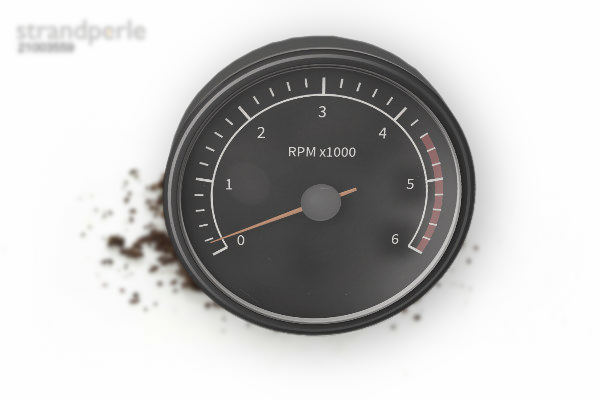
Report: 200; rpm
